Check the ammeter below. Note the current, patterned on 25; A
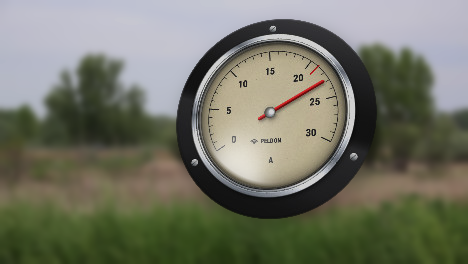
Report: 23; A
